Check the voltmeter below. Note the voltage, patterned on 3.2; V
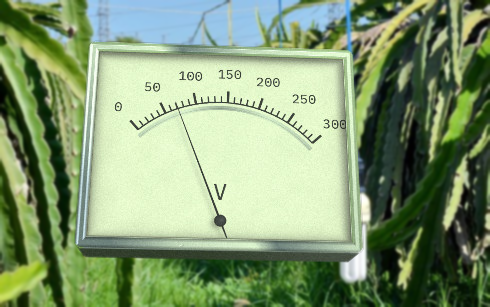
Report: 70; V
